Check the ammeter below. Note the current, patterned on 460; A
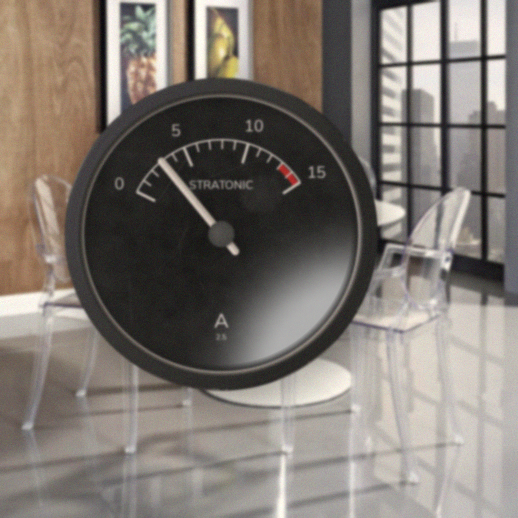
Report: 3; A
